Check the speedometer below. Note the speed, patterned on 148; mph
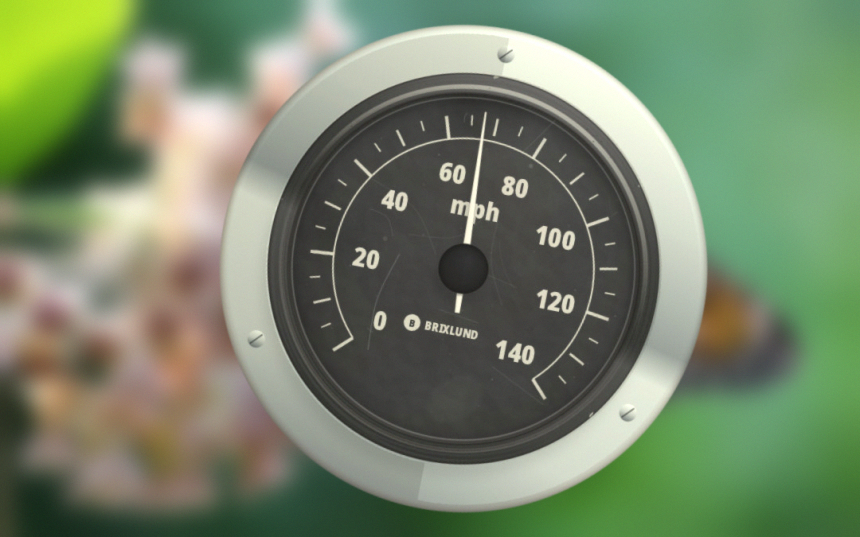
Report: 67.5; mph
